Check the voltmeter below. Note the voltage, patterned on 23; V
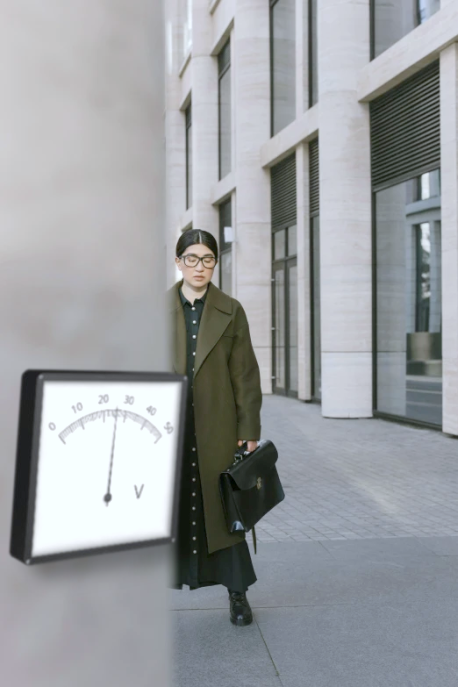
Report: 25; V
